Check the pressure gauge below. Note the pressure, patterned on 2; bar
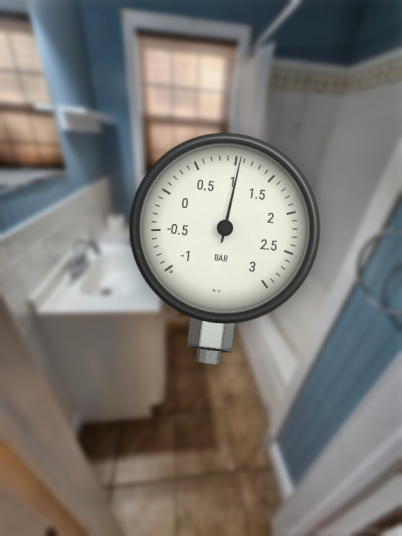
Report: 1.05; bar
